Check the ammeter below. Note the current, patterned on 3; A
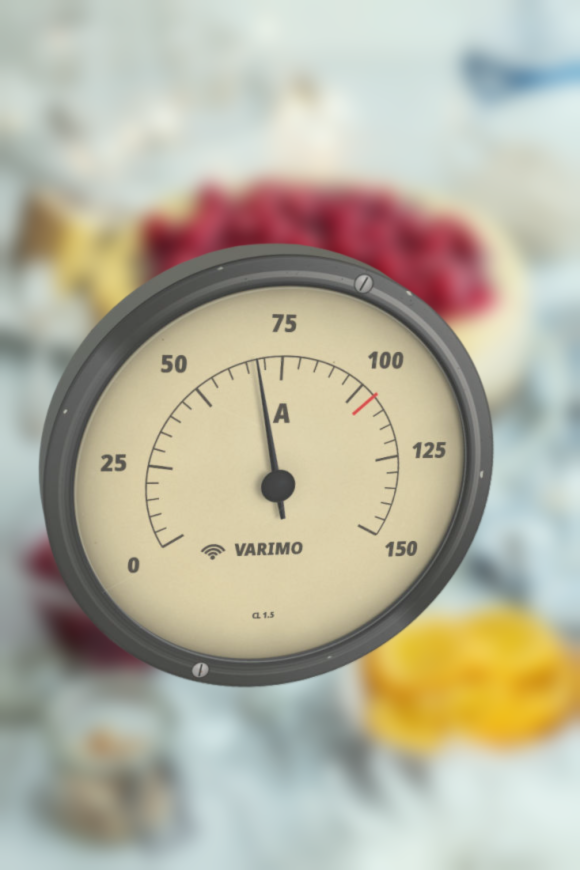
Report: 67.5; A
